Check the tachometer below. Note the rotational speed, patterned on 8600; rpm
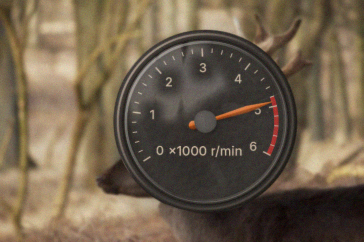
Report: 4900; rpm
